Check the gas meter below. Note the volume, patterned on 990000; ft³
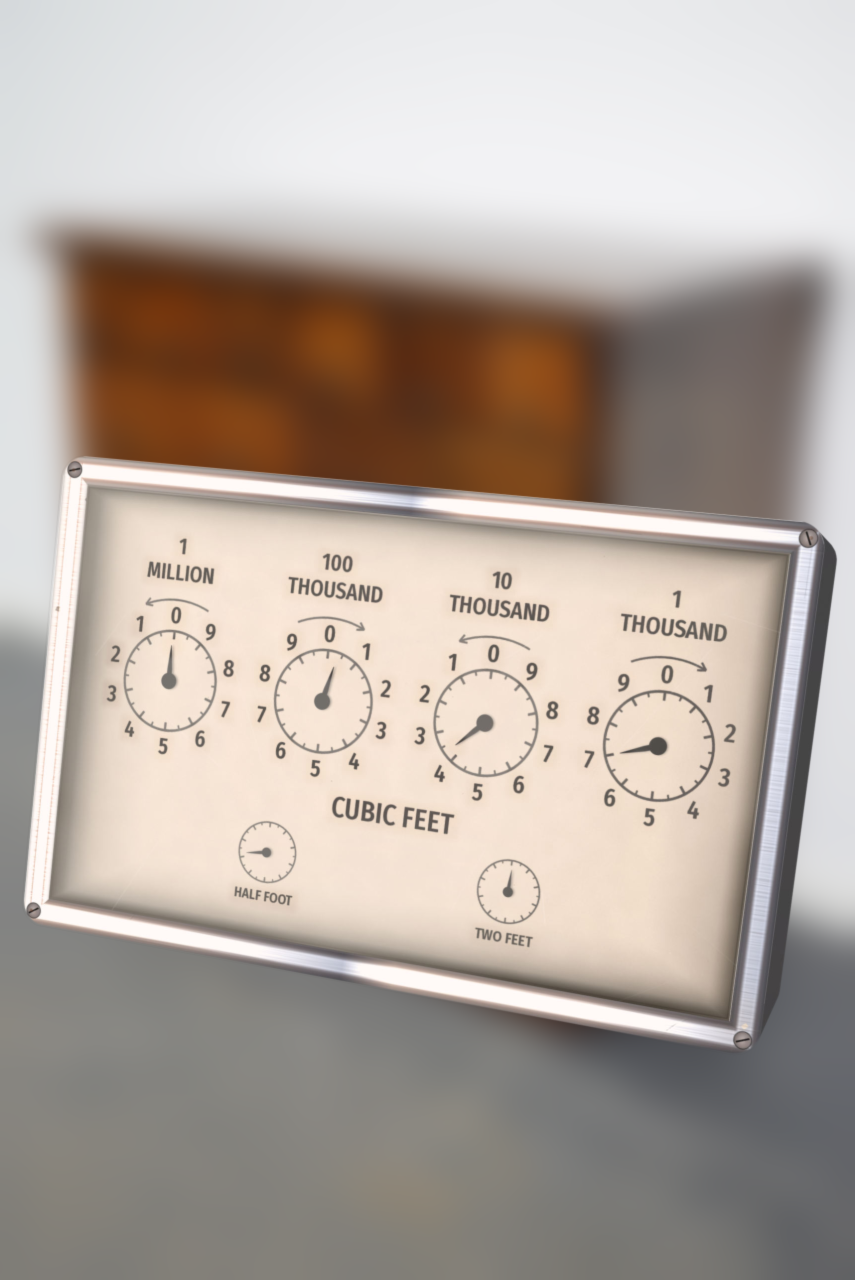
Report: 3700; ft³
